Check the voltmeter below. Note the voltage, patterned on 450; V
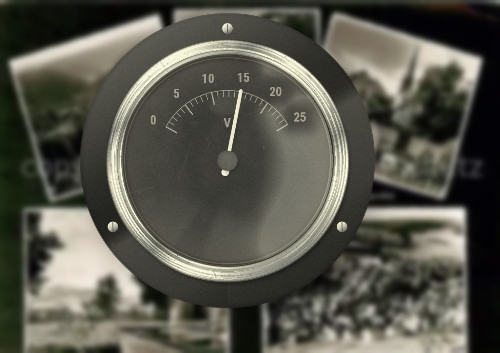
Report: 15; V
